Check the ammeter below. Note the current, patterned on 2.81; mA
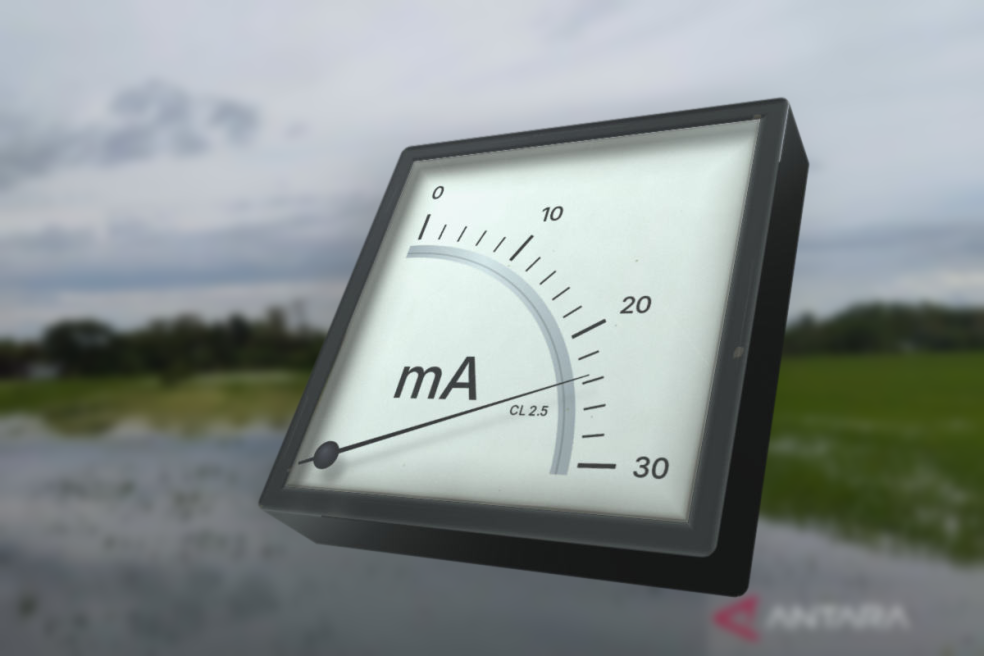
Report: 24; mA
